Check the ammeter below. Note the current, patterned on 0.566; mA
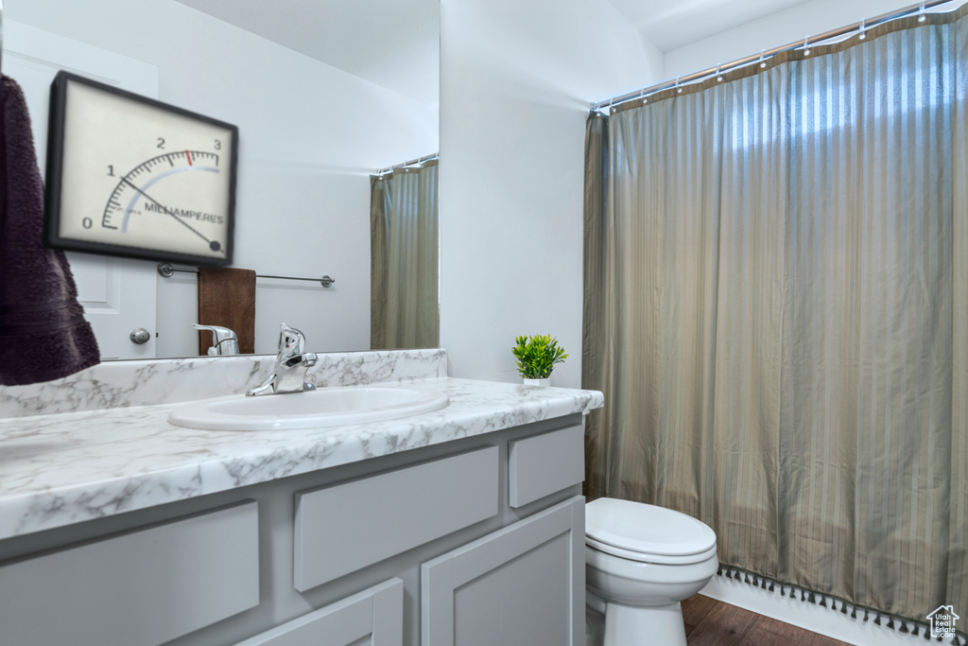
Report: 1; mA
